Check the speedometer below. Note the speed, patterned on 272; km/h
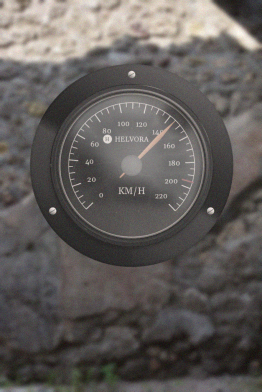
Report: 145; km/h
